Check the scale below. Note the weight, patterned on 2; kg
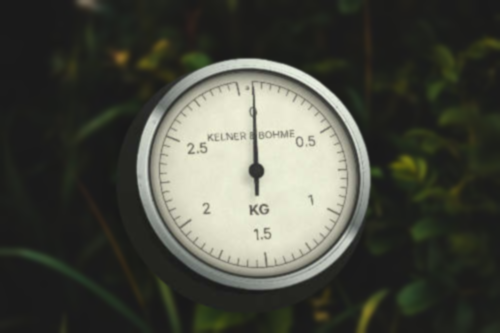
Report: 0; kg
